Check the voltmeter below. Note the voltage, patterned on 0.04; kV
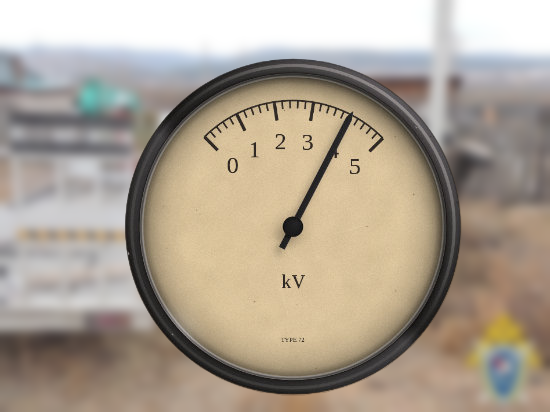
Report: 4; kV
